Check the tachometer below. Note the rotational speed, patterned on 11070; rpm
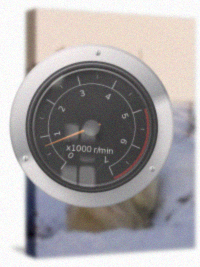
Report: 750; rpm
